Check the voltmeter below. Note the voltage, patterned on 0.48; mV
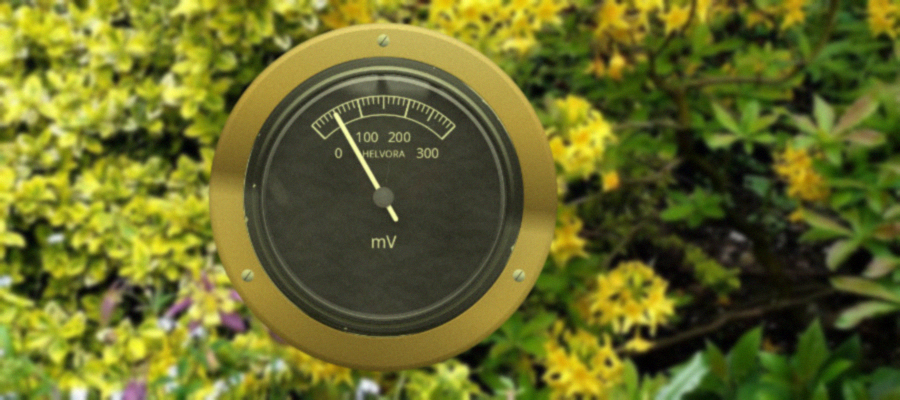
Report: 50; mV
